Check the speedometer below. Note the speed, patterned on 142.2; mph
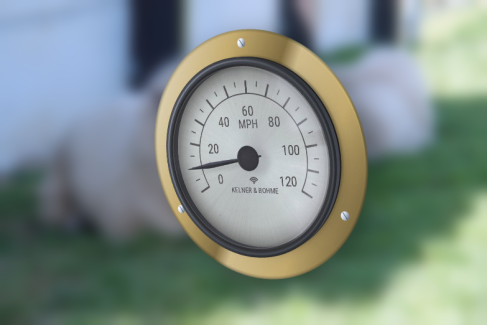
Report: 10; mph
